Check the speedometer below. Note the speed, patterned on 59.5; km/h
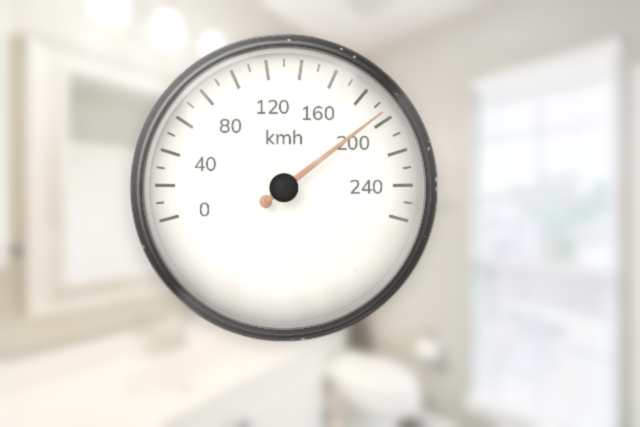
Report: 195; km/h
